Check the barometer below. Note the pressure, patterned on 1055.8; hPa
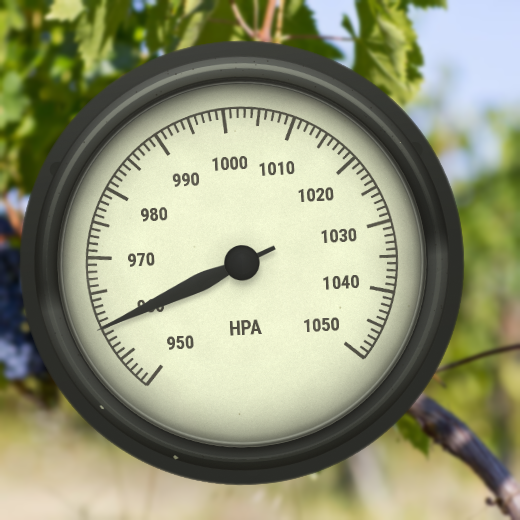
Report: 960; hPa
